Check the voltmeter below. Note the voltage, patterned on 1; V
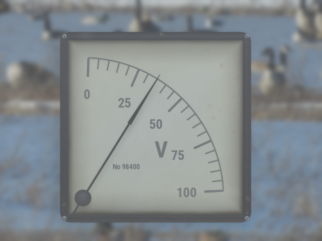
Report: 35; V
